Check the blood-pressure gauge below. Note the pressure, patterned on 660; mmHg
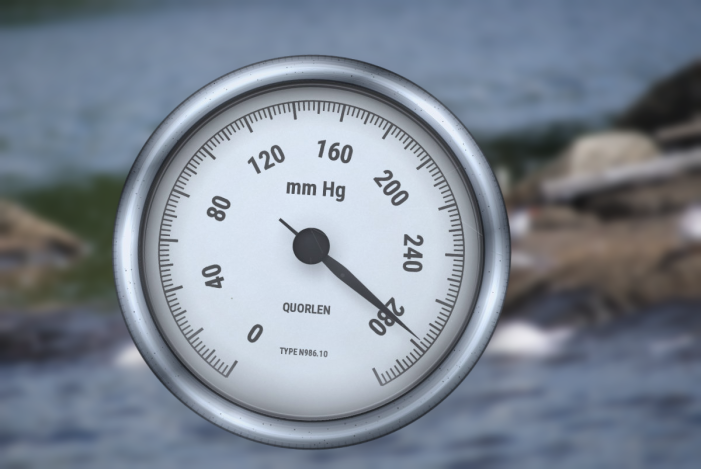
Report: 278; mmHg
